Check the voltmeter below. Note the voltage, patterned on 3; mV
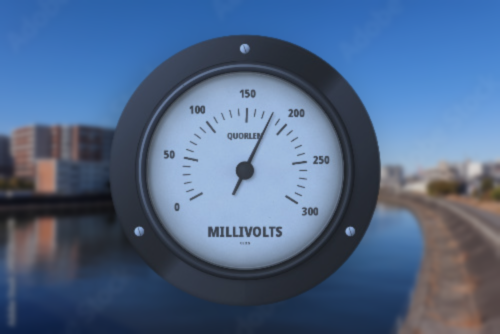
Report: 180; mV
